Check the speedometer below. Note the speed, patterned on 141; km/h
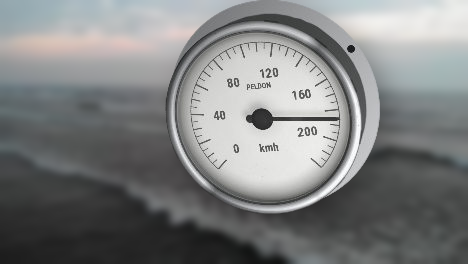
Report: 185; km/h
